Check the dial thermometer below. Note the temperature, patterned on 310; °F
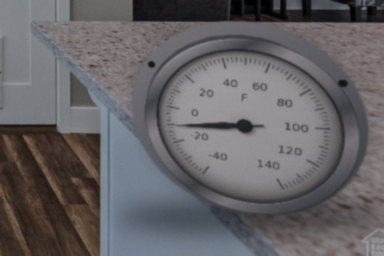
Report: -10; °F
